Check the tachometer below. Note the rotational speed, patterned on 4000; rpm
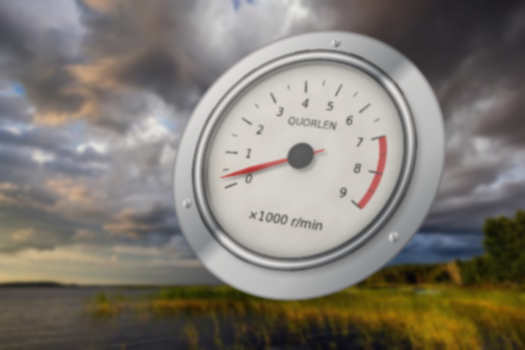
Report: 250; rpm
